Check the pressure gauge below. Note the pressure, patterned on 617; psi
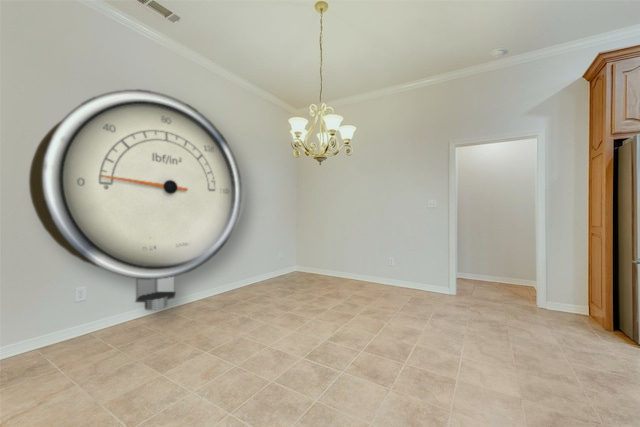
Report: 5; psi
